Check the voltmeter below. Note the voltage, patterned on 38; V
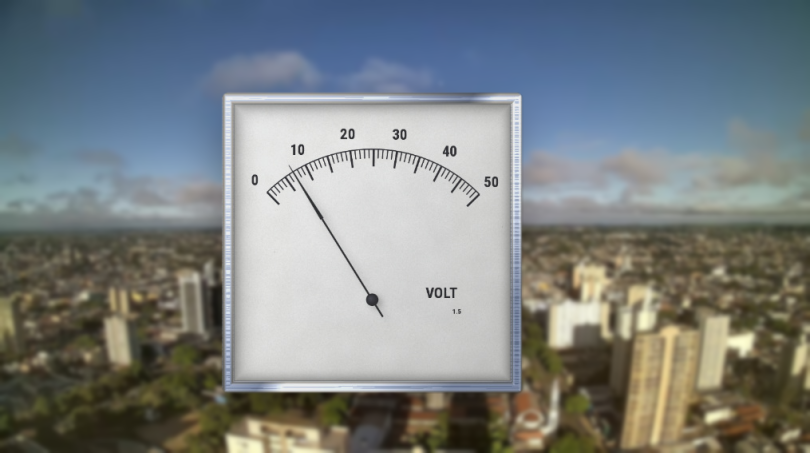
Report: 7; V
